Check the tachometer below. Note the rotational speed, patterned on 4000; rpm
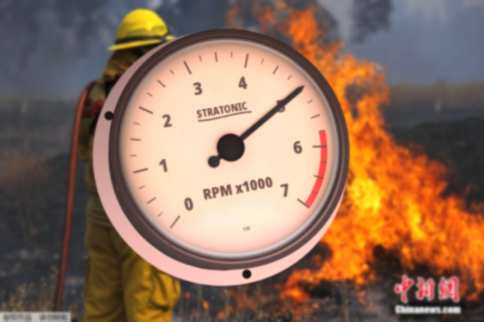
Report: 5000; rpm
